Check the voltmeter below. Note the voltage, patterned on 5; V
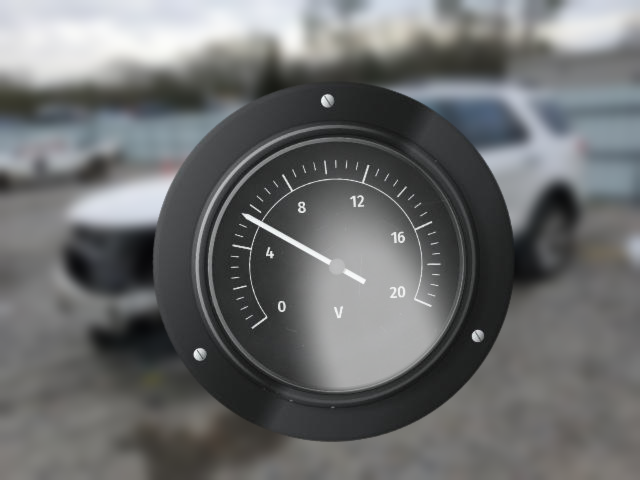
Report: 5.5; V
